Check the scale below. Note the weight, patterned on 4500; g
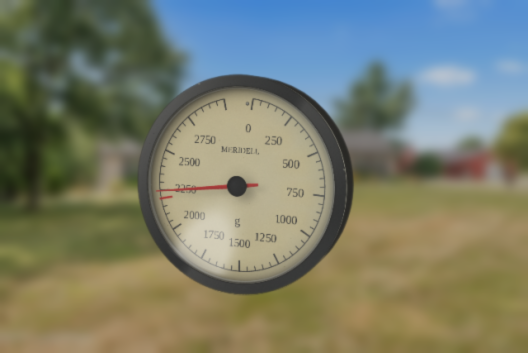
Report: 2250; g
